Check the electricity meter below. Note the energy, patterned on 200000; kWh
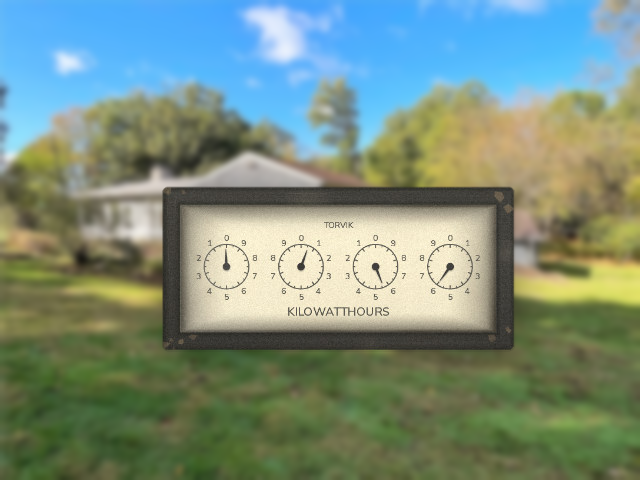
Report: 56; kWh
